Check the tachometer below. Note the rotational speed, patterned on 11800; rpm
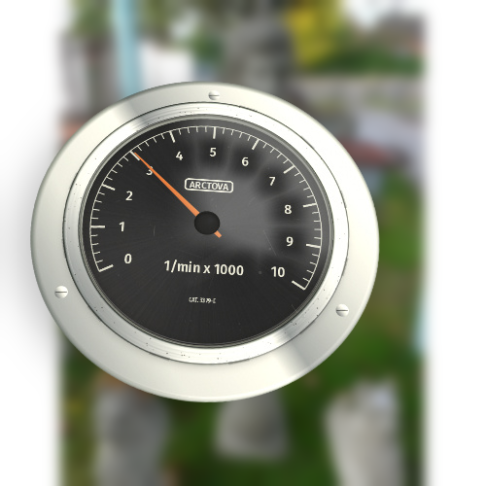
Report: 3000; rpm
